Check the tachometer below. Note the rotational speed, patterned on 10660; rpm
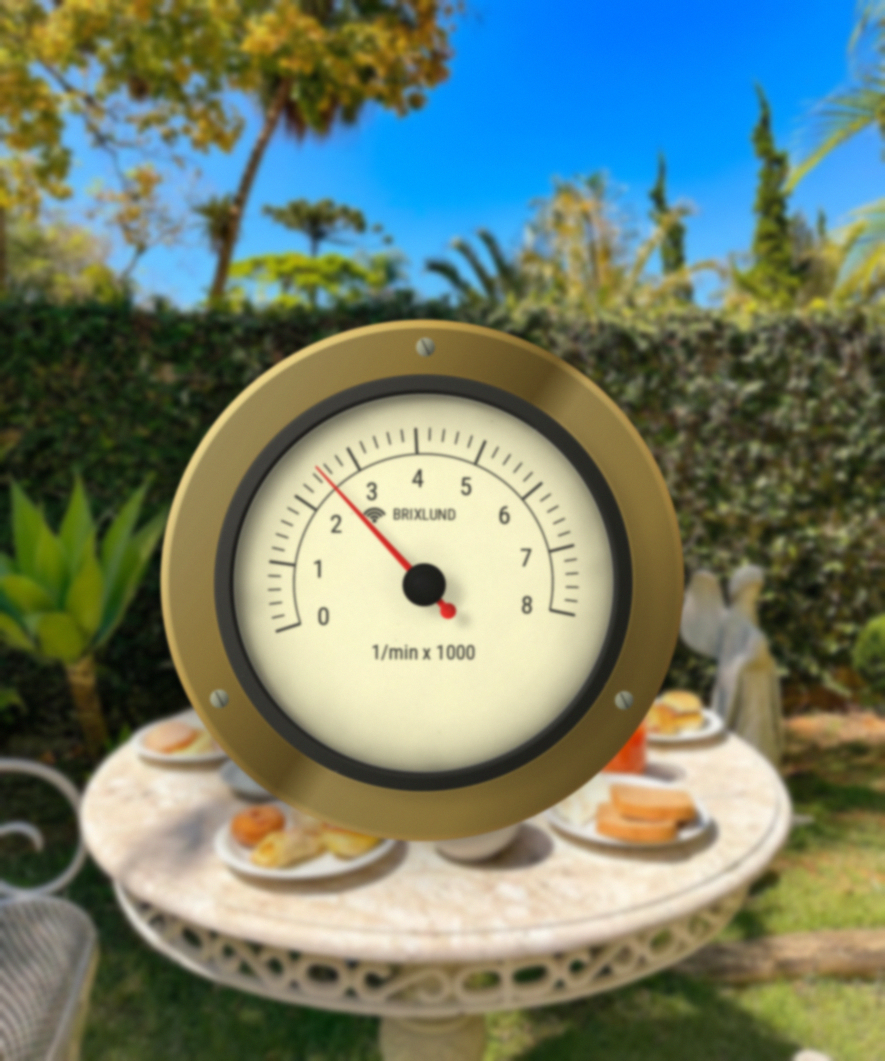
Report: 2500; rpm
